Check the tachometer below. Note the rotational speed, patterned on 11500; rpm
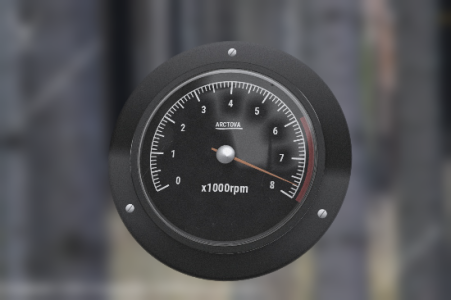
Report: 7700; rpm
